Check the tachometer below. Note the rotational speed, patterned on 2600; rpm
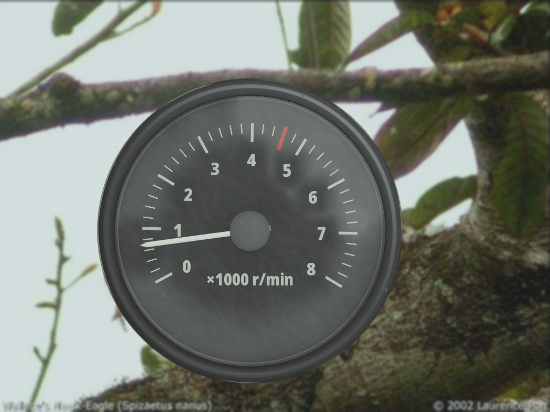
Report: 700; rpm
